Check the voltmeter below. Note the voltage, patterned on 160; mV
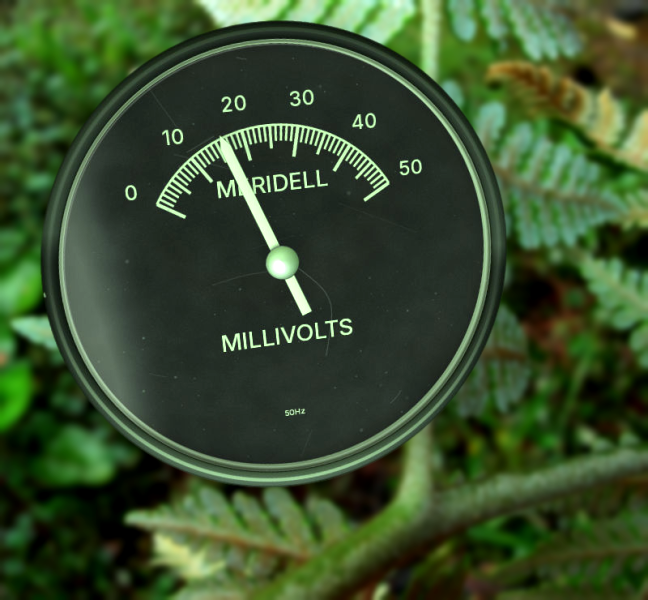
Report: 16; mV
